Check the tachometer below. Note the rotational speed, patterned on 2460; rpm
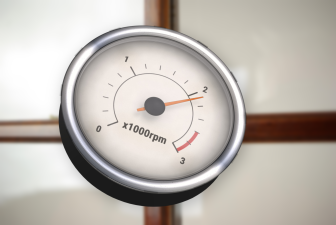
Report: 2100; rpm
